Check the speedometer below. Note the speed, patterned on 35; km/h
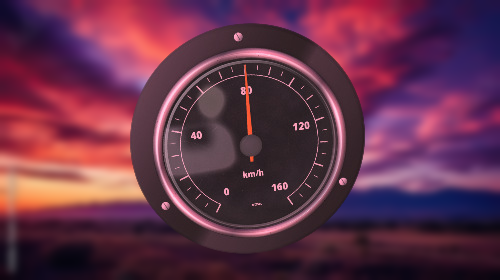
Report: 80; km/h
